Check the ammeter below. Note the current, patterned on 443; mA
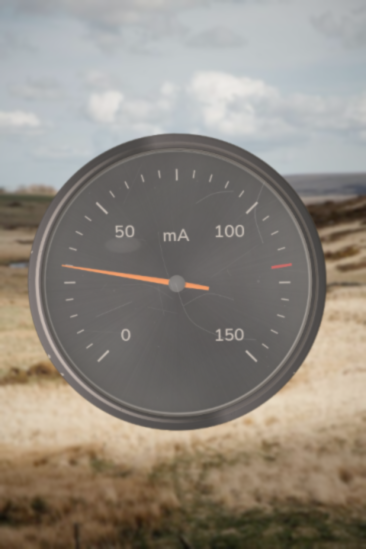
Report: 30; mA
